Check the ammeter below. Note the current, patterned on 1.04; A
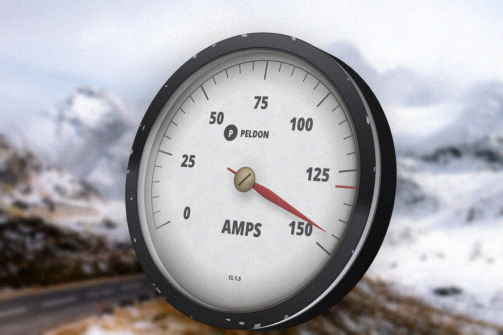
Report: 145; A
